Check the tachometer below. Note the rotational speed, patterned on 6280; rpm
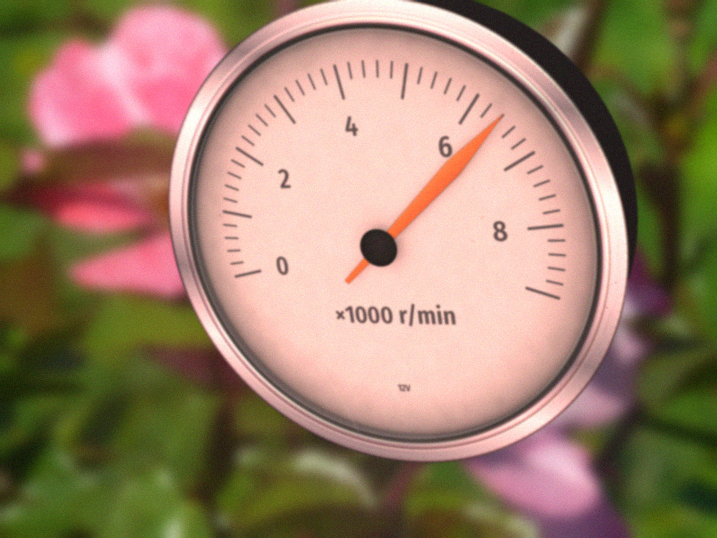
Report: 6400; rpm
